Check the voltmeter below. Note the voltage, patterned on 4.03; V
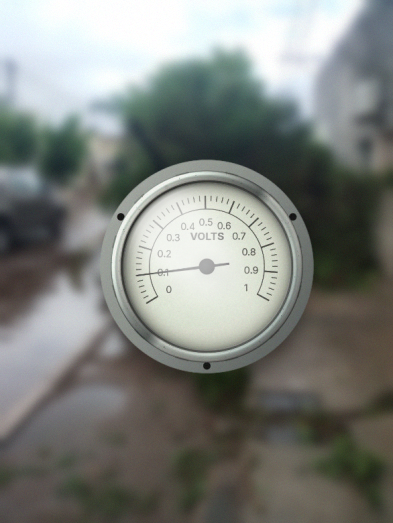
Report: 0.1; V
